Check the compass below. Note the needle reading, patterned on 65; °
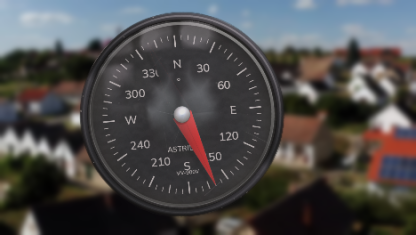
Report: 160; °
